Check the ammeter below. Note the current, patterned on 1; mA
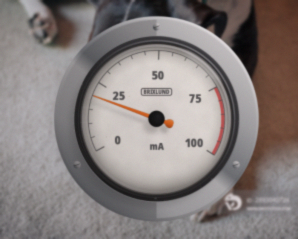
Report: 20; mA
